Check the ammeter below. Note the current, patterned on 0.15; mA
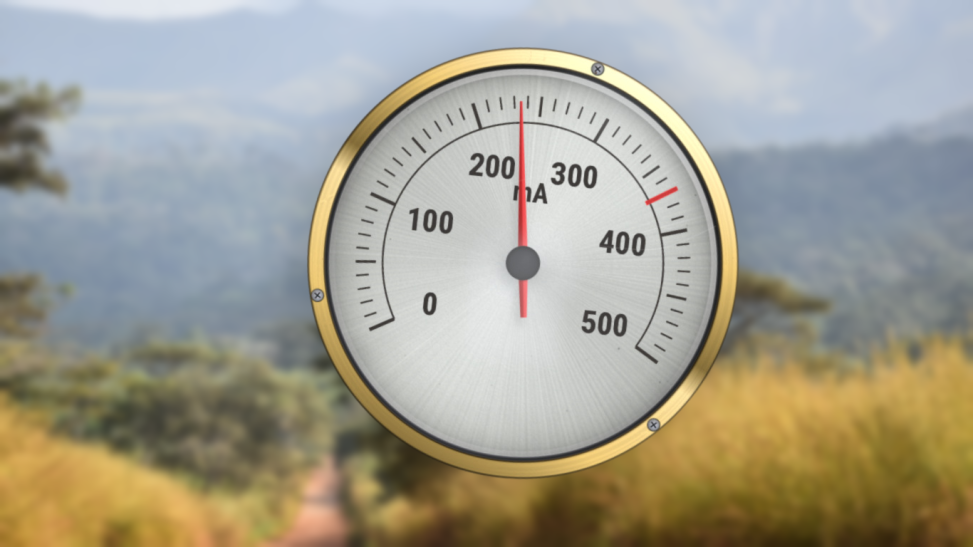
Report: 235; mA
